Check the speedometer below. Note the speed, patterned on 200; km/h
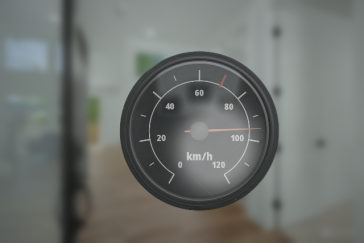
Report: 95; km/h
